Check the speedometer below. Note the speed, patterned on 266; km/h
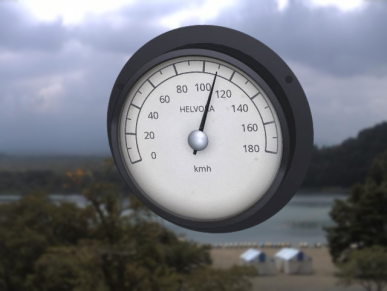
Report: 110; km/h
